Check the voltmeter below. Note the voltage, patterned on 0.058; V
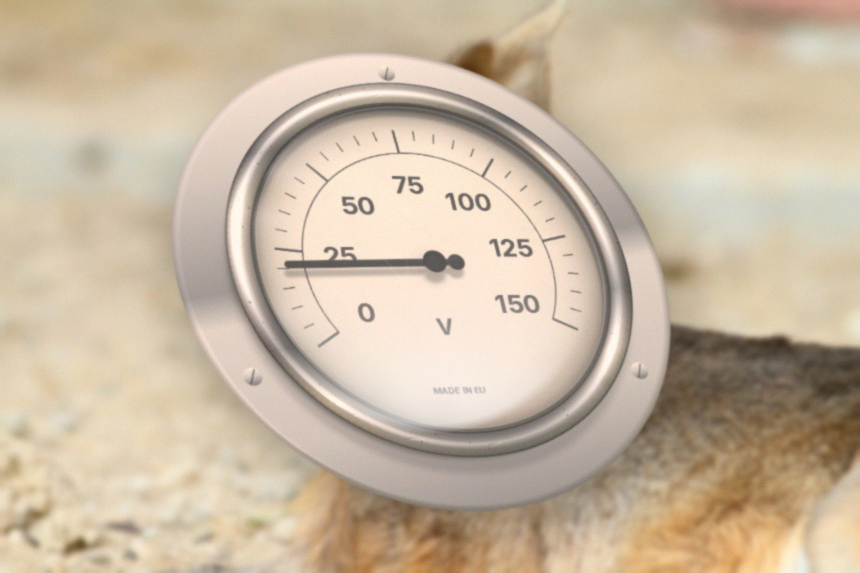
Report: 20; V
